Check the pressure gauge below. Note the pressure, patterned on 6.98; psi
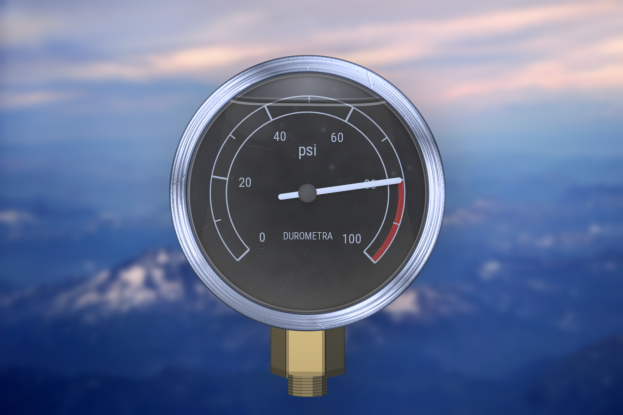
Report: 80; psi
